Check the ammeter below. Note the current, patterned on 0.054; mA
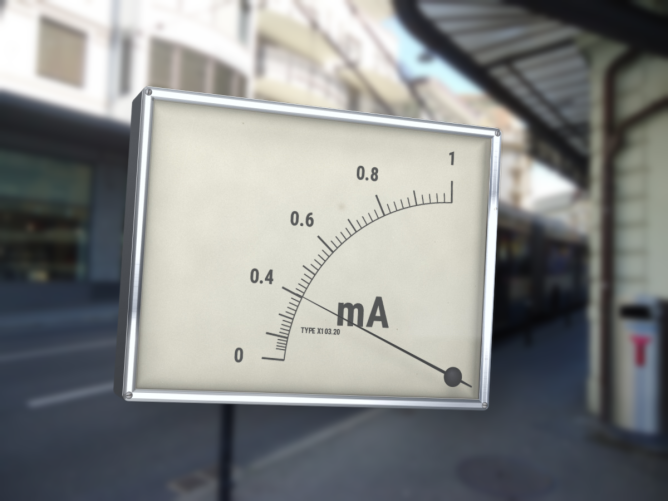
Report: 0.4; mA
